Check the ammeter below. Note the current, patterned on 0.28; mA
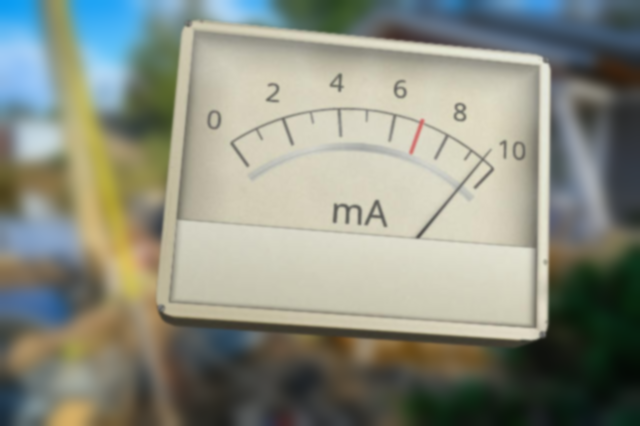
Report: 9.5; mA
